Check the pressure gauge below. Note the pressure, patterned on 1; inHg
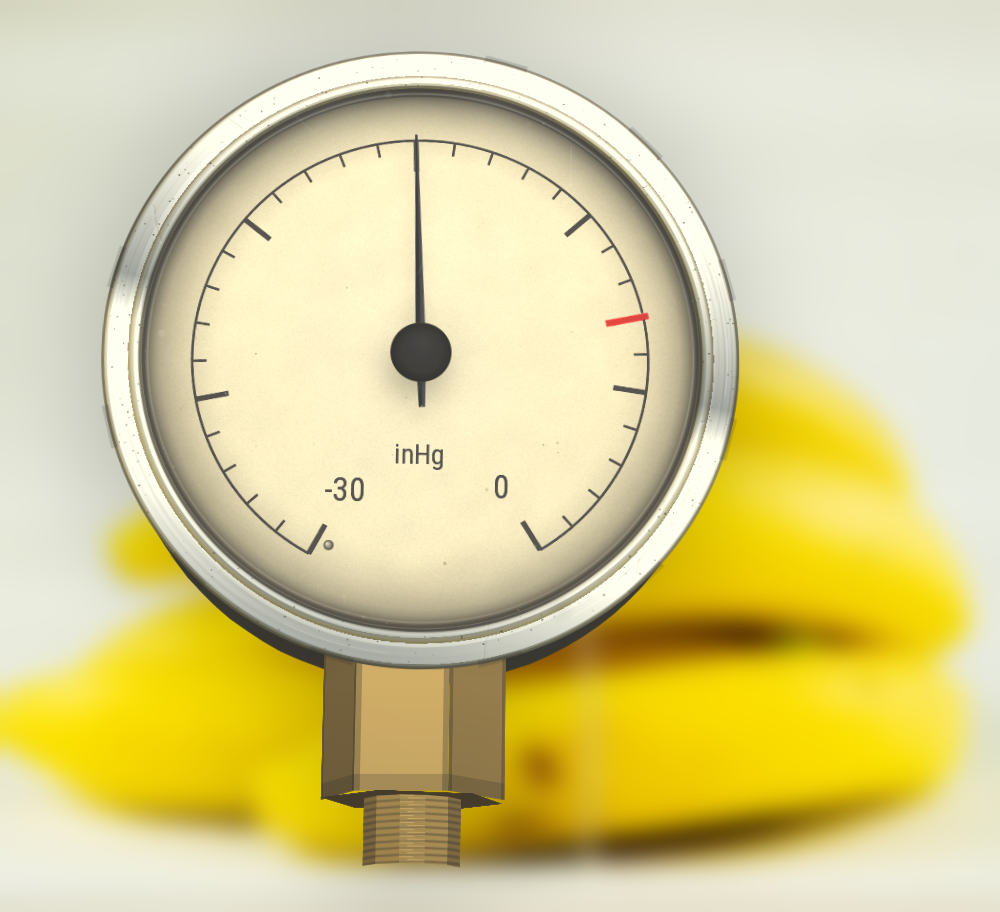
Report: -15; inHg
